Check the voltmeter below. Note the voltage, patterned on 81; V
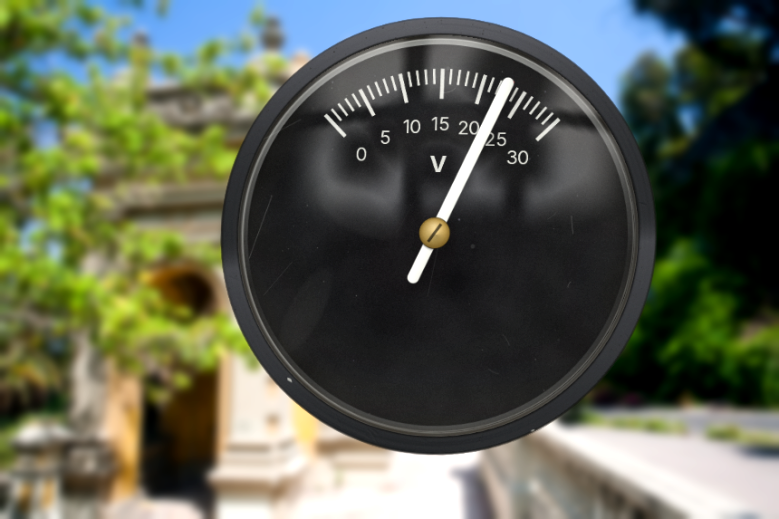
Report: 23; V
